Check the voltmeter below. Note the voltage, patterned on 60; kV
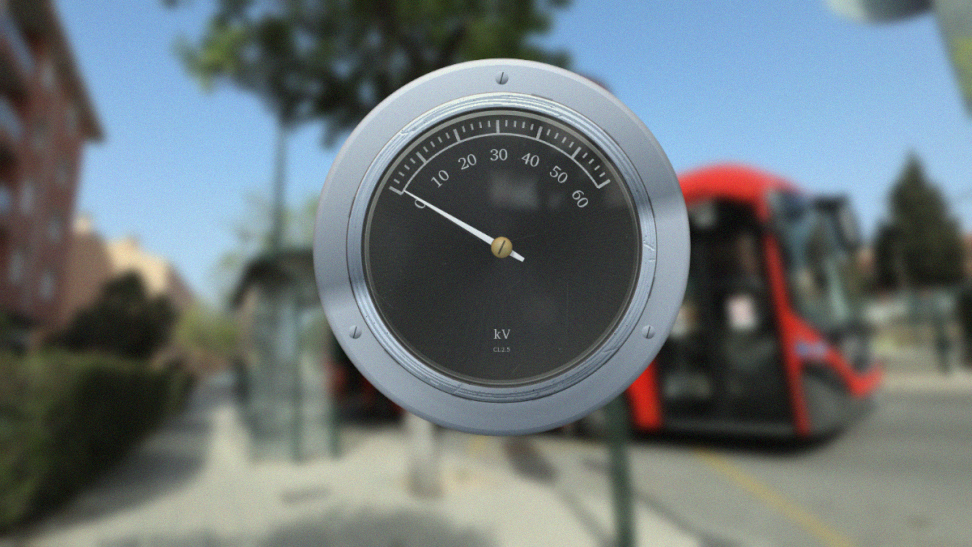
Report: 1; kV
